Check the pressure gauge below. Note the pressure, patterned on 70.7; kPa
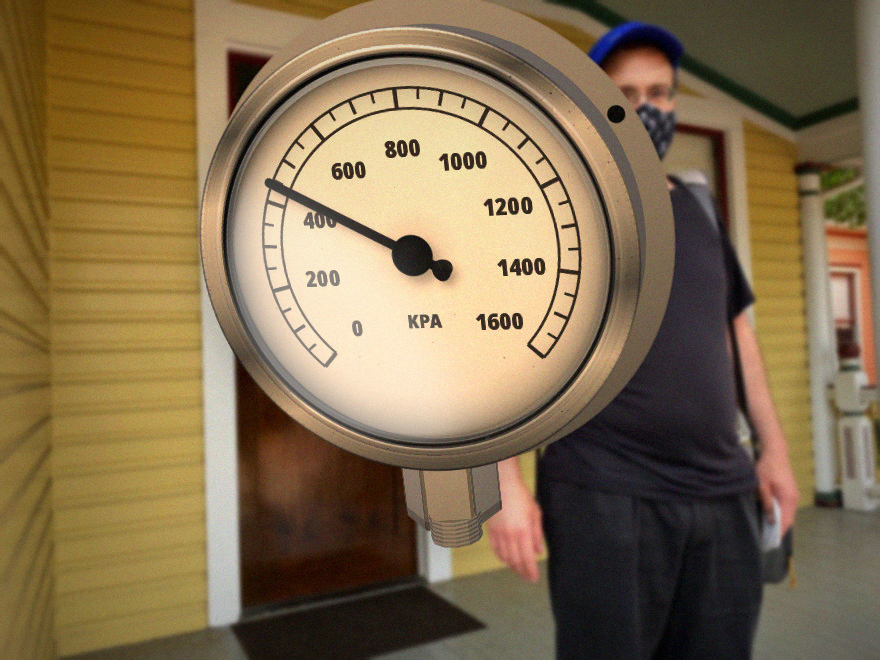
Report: 450; kPa
